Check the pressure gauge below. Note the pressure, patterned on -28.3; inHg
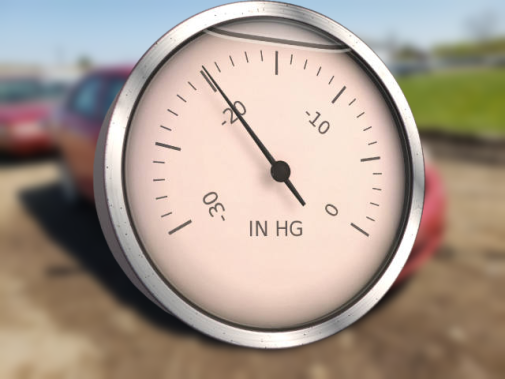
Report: -20; inHg
